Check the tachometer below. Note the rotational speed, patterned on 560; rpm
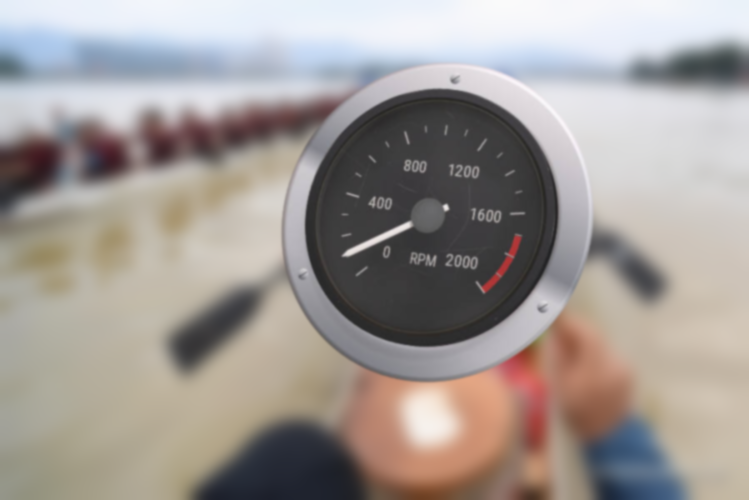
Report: 100; rpm
